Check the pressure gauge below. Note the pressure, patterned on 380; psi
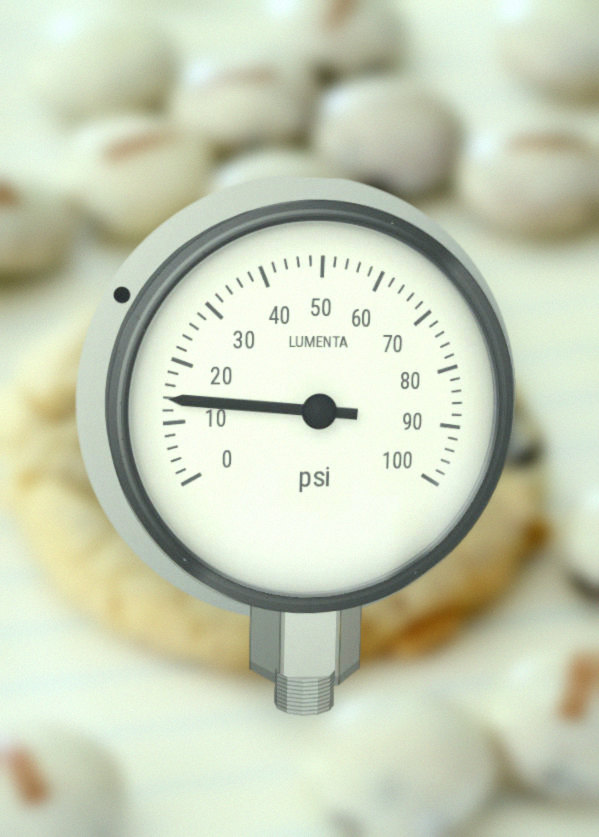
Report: 14; psi
